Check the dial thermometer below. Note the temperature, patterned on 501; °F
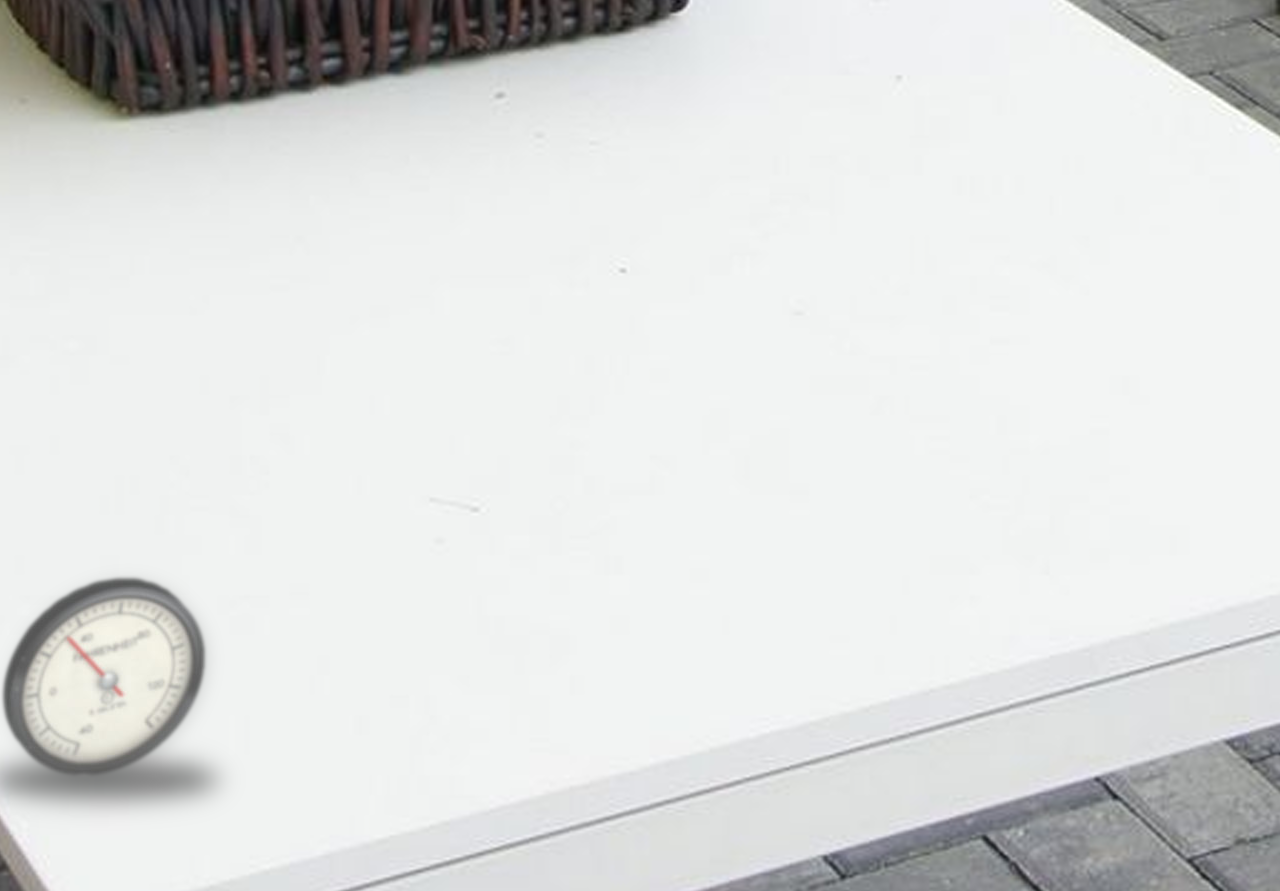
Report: 32; °F
